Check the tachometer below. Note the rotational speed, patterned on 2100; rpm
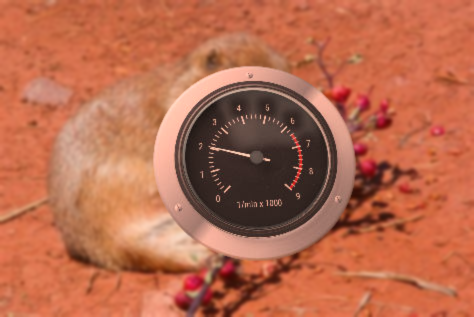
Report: 2000; rpm
